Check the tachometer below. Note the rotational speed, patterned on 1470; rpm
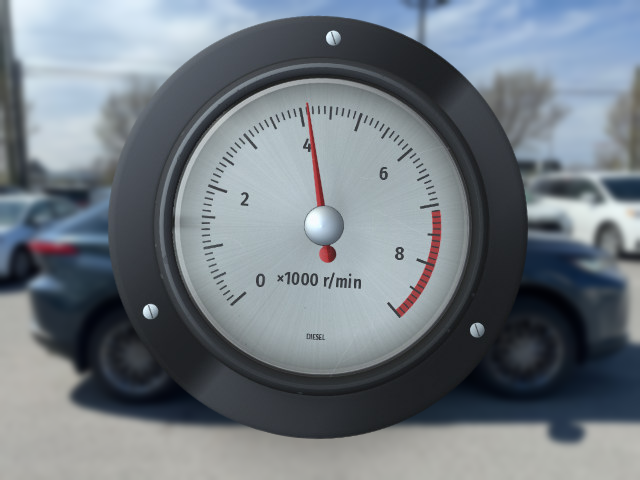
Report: 4100; rpm
